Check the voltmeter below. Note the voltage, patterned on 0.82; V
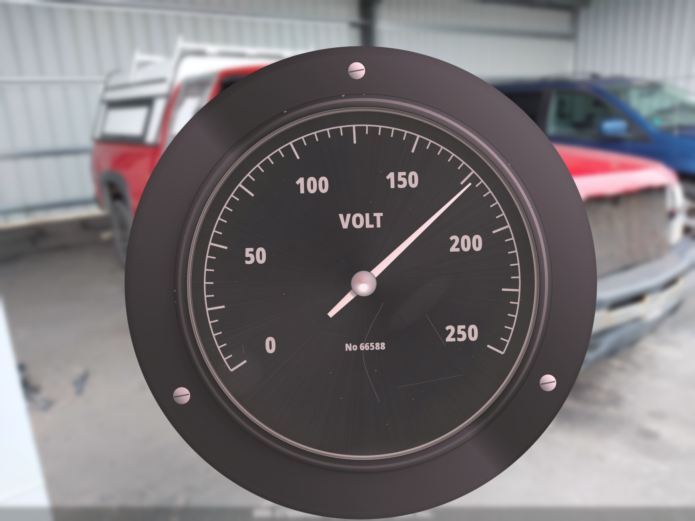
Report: 177.5; V
